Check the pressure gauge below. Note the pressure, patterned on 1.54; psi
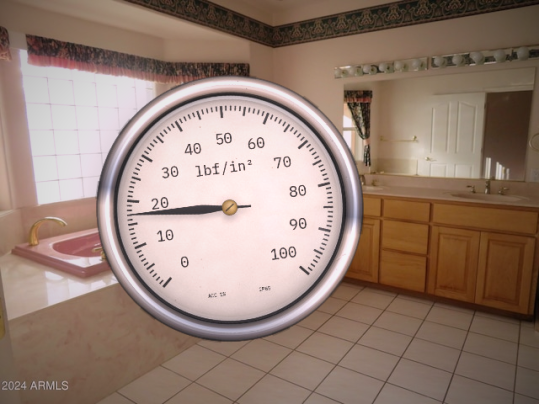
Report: 17; psi
